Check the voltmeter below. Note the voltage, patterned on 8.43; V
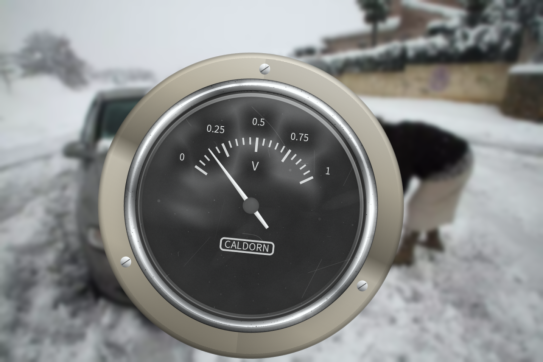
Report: 0.15; V
